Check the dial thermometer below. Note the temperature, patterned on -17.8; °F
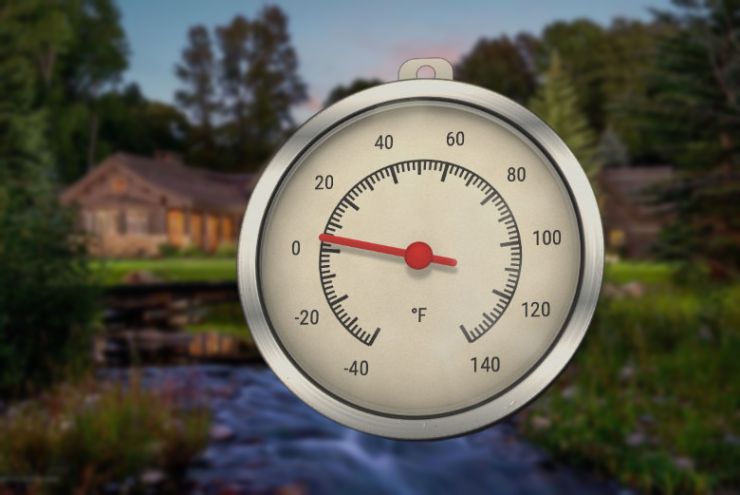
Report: 4; °F
